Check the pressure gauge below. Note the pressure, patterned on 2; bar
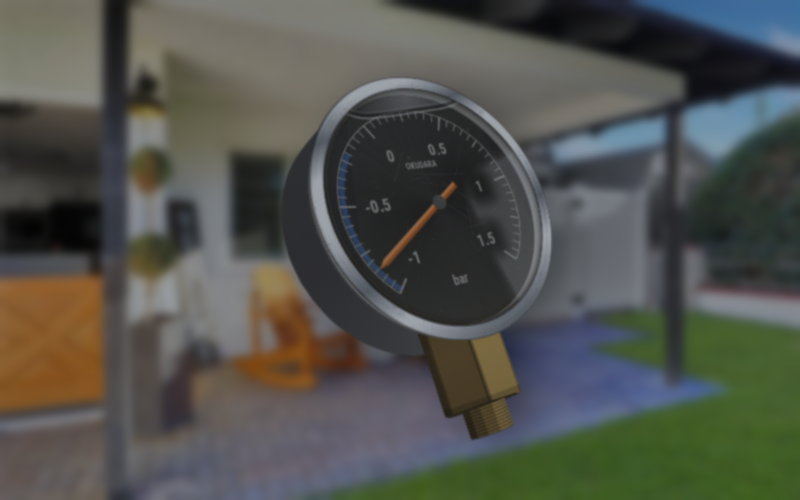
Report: -0.85; bar
